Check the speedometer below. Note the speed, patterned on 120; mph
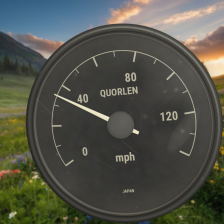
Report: 35; mph
